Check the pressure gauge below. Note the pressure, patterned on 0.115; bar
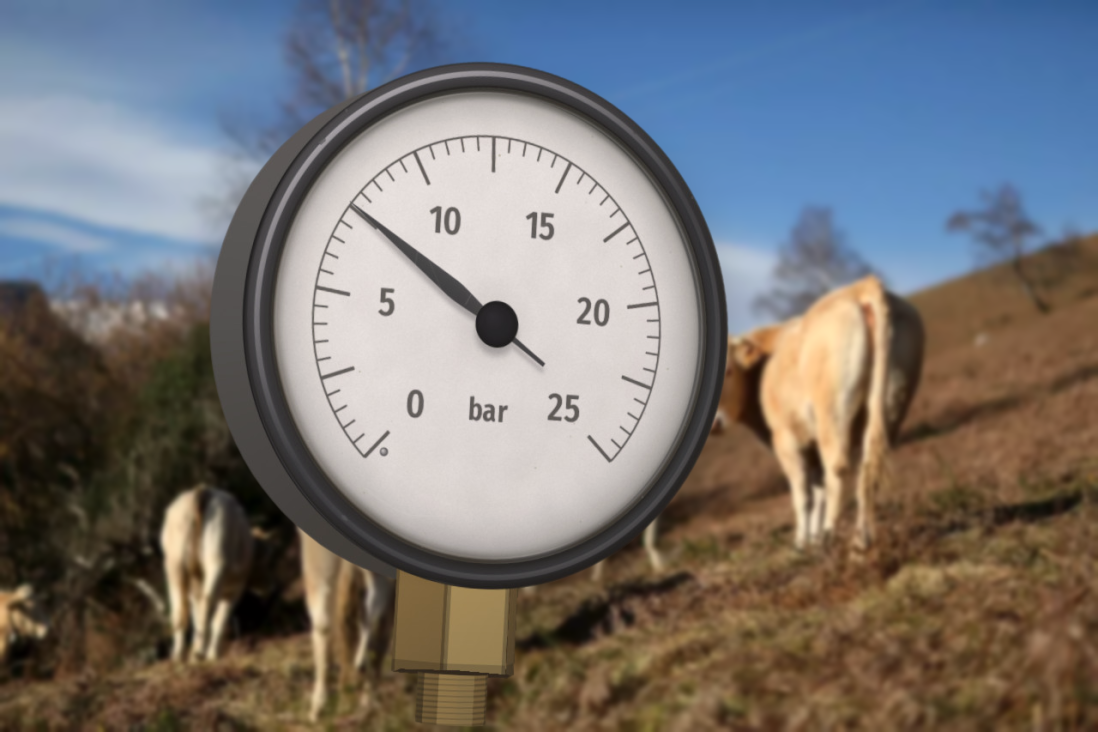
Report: 7.5; bar
